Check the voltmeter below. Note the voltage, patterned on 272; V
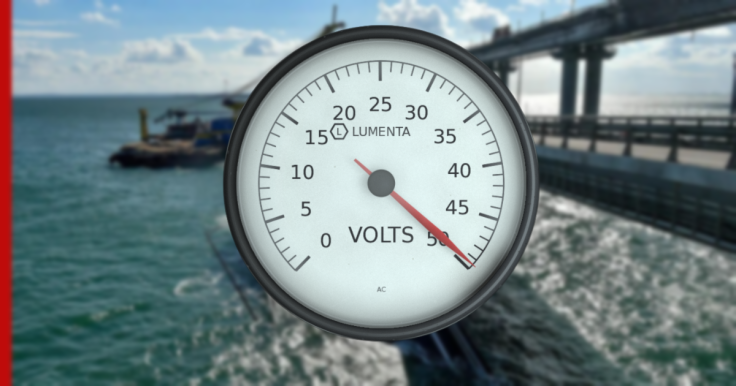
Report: 49.5; V
